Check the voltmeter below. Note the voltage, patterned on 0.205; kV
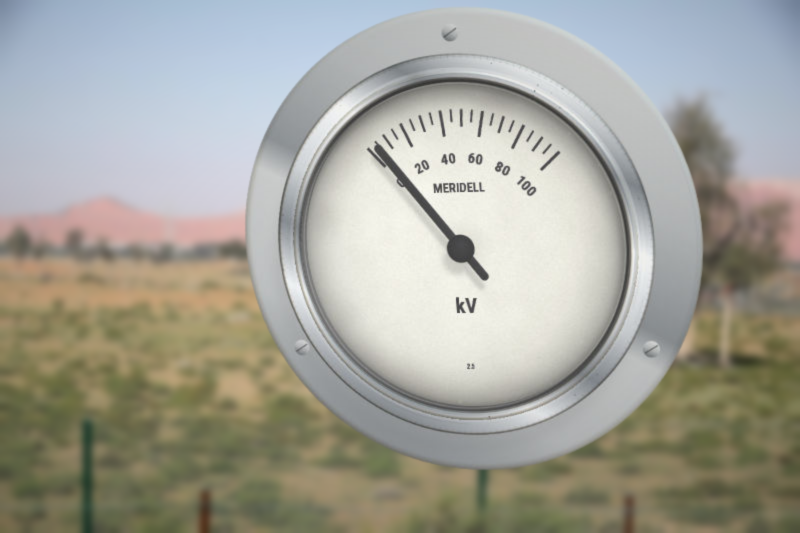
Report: 5; kV
